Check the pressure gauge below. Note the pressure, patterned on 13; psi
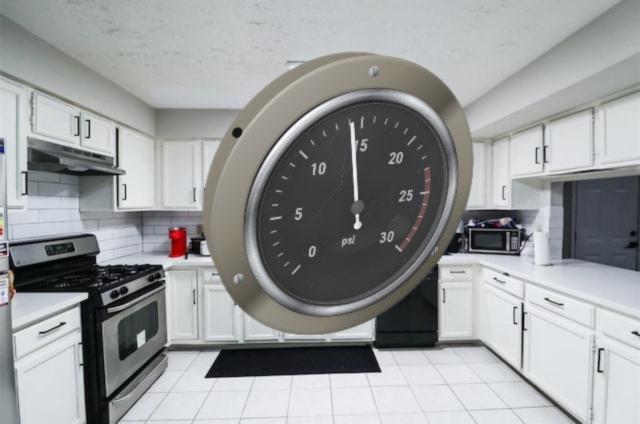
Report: 14; psi
